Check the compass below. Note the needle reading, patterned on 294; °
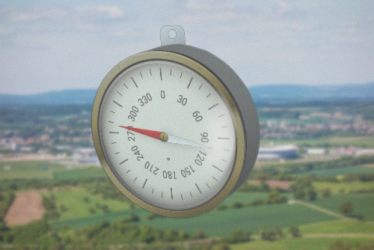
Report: 280; °
